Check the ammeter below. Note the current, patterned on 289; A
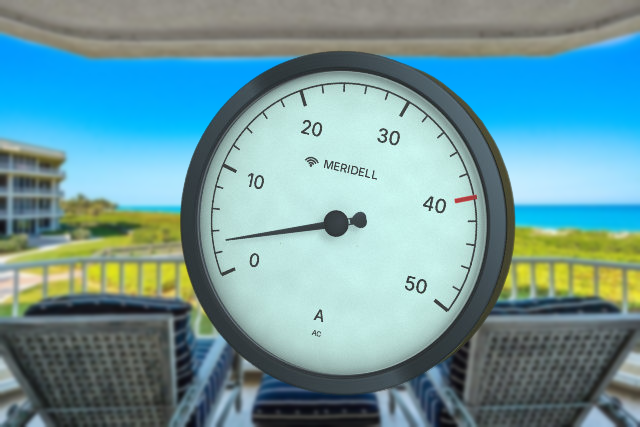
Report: 3; A
